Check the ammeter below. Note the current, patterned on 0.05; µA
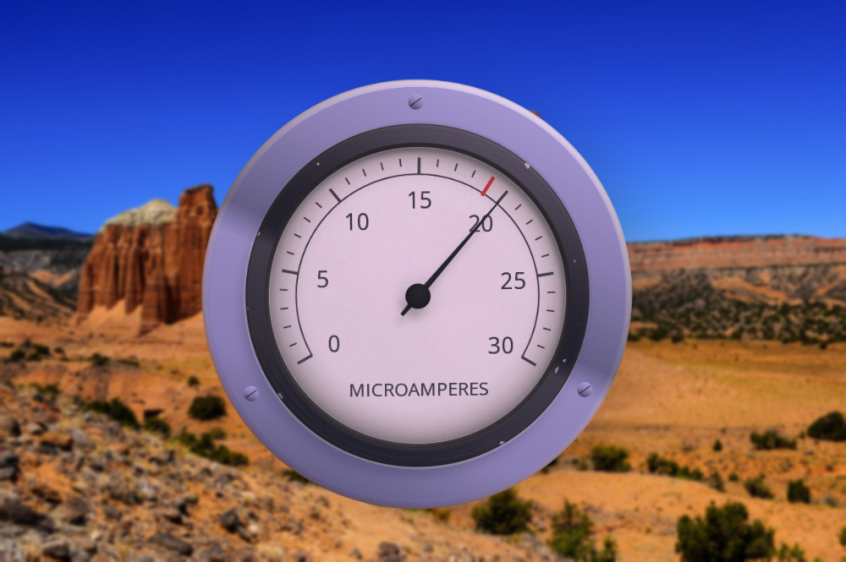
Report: 20; µA
